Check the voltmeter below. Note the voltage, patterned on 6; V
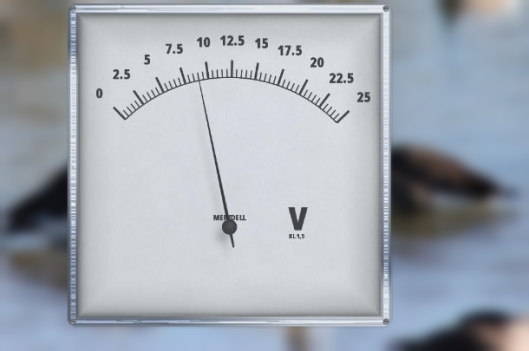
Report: 9; V
